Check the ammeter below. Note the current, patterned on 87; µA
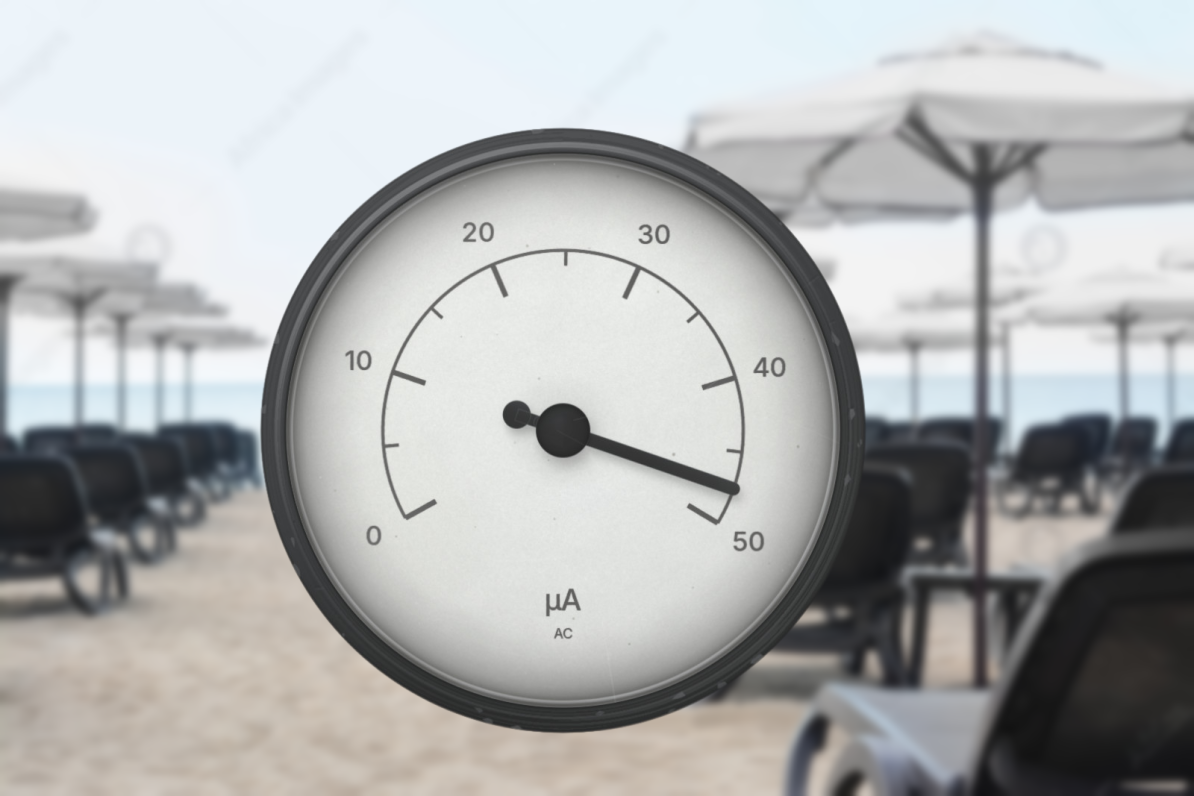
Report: 47.5; µA
